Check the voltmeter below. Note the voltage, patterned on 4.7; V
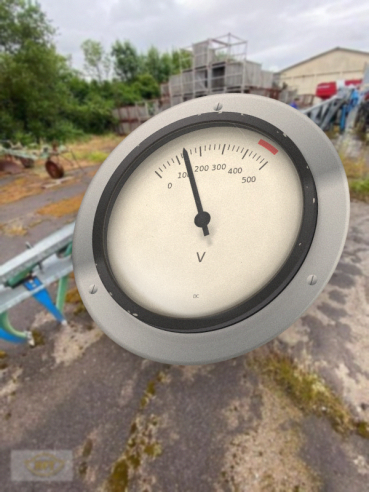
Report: 140; V
